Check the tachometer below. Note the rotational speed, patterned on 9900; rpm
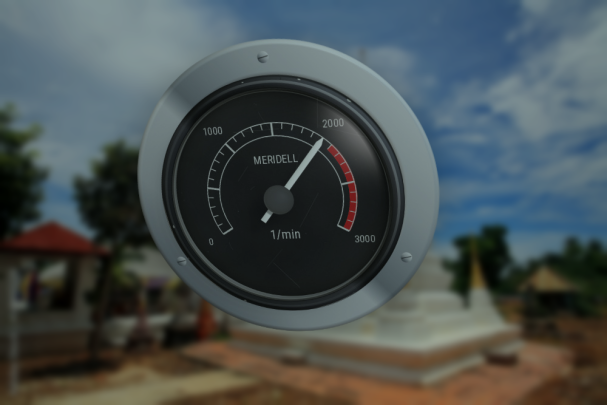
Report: 2000; rpm
